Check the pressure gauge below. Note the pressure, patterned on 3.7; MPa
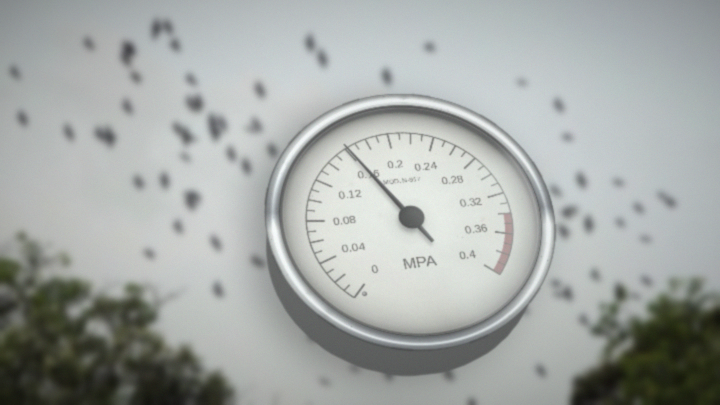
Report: 0.16; MPa
